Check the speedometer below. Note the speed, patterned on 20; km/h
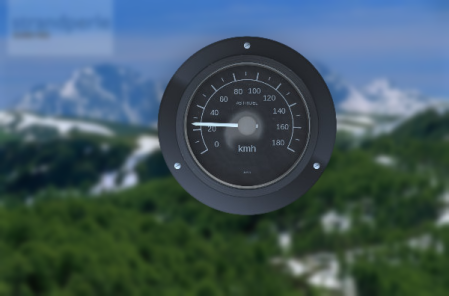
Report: 25; km/h
